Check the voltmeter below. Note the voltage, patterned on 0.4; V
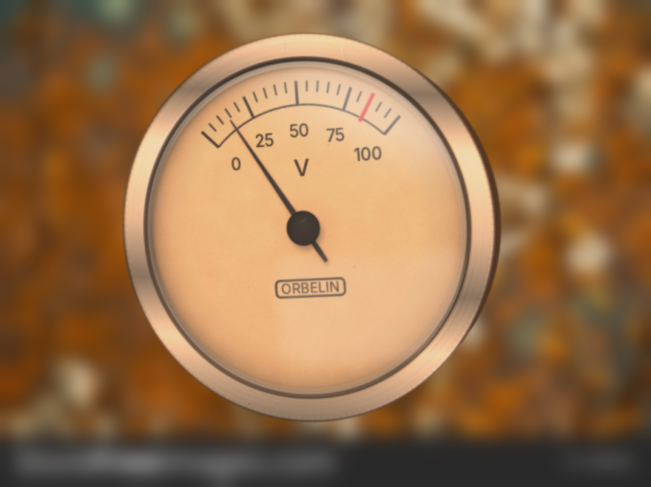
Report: 15; V
